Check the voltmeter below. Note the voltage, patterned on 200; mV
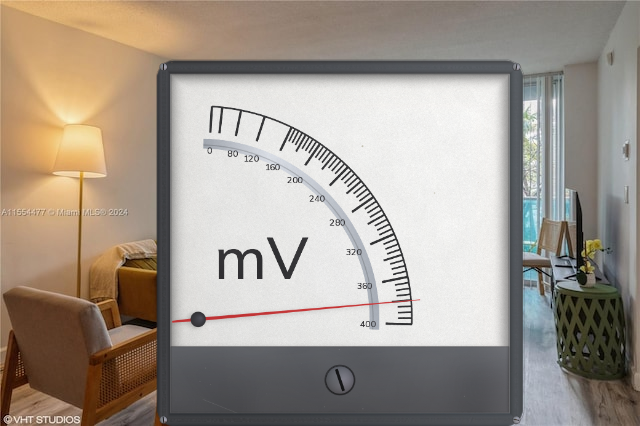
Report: 380; mV
